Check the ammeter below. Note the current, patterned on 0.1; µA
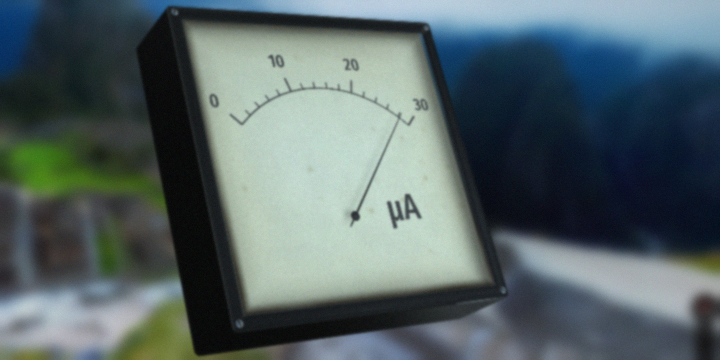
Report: 28; µA
